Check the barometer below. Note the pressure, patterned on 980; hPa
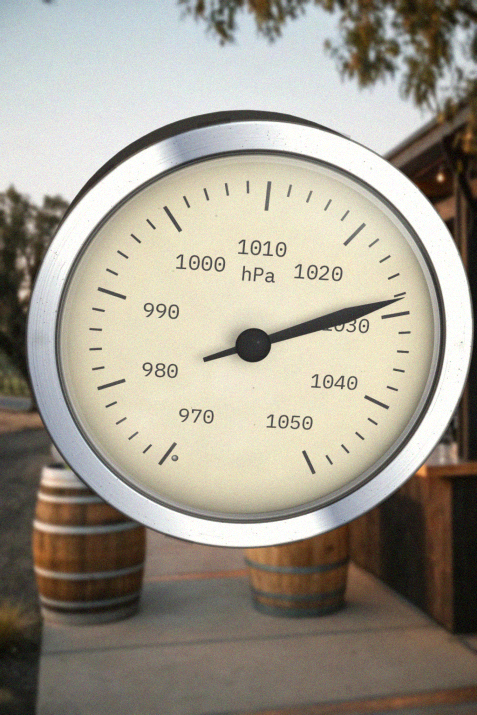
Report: 1028; hPa
